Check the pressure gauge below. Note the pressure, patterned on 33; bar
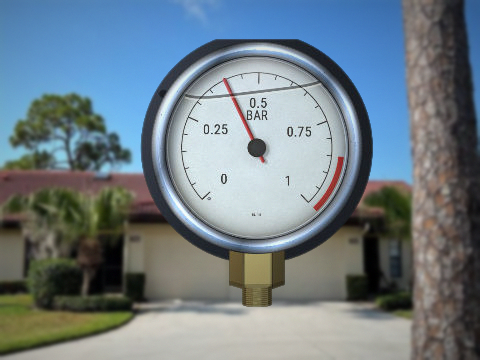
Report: 0.4; bar
